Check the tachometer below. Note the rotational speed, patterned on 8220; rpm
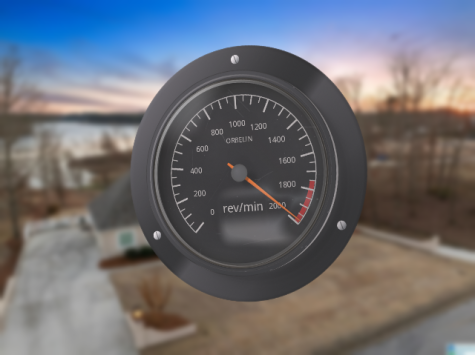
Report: 1975; rpm
